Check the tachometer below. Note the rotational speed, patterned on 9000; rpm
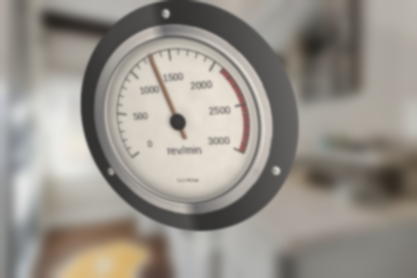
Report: 1300; rpm
